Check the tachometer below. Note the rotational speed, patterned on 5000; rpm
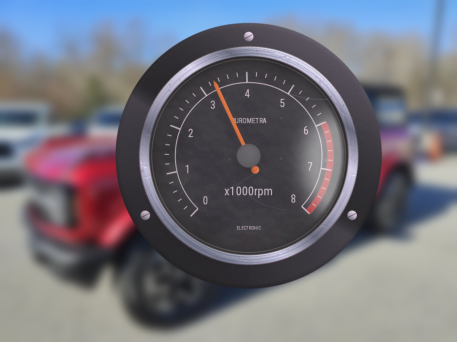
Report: 3300; rpm
